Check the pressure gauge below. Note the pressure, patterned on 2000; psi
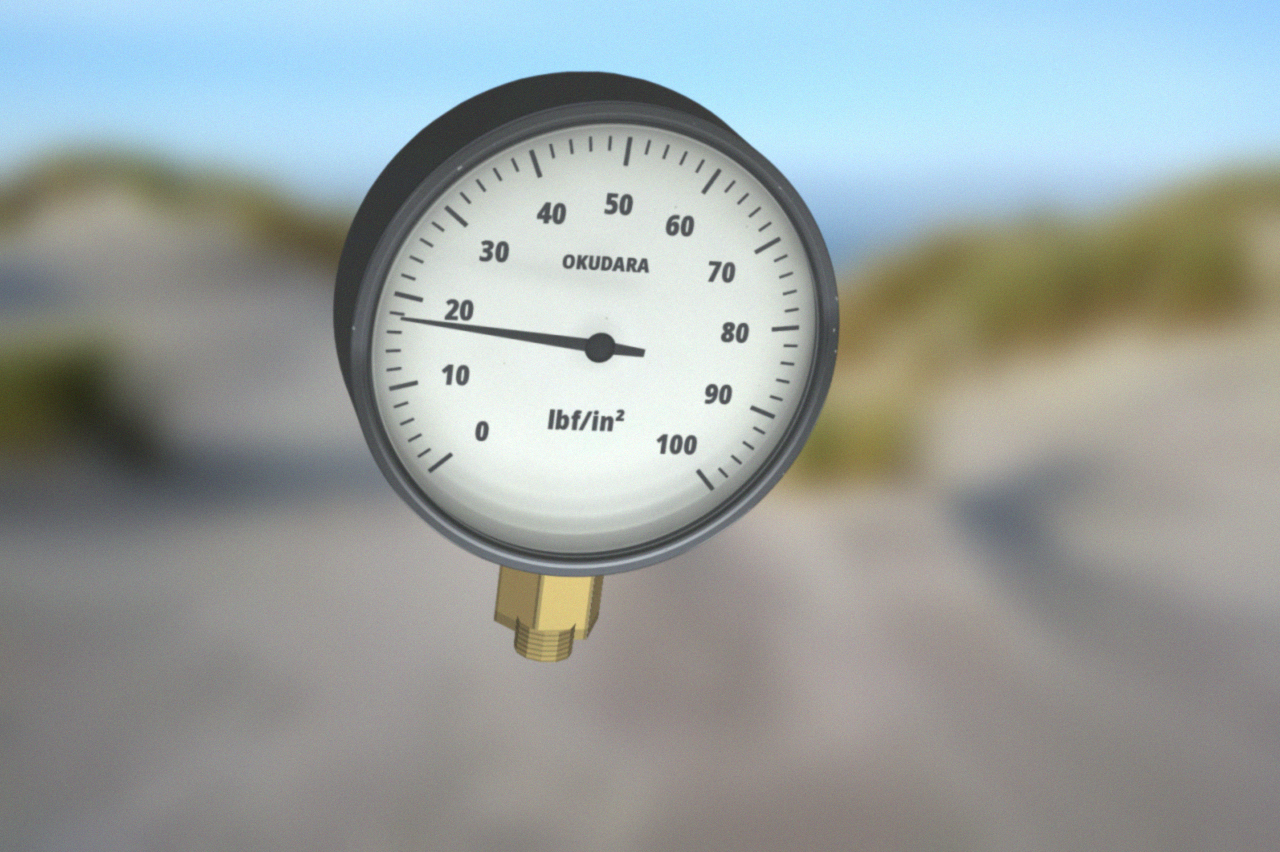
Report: 18; psi
